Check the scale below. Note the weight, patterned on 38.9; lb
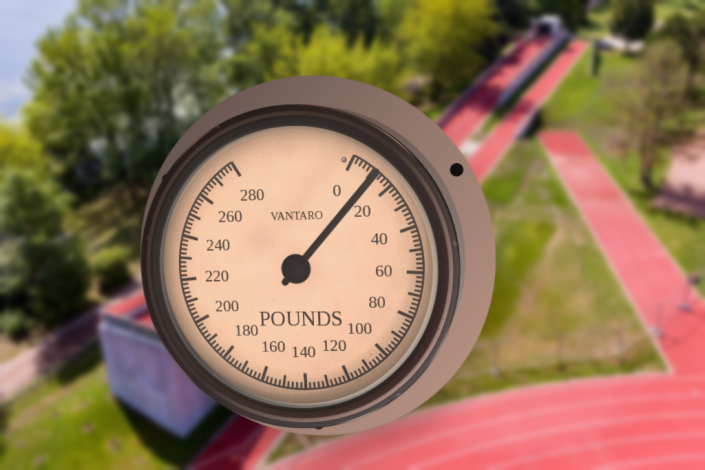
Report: 12; lb
